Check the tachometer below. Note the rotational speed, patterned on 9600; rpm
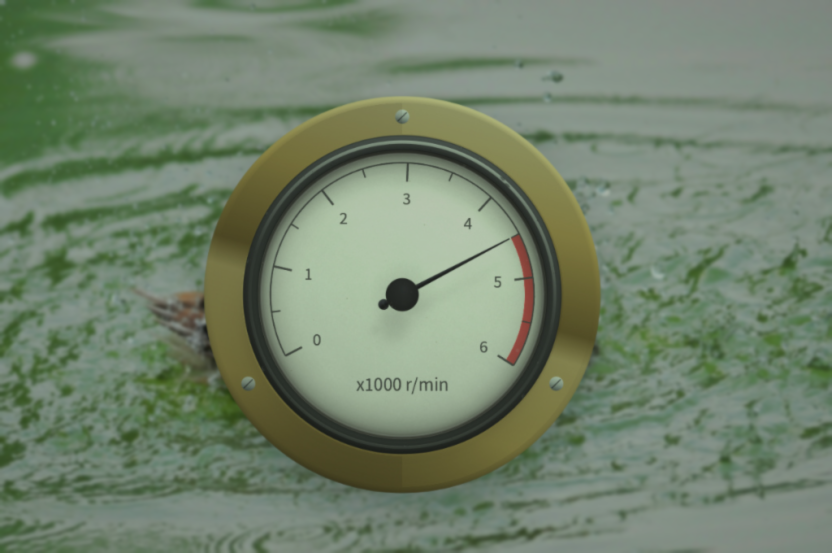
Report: 4500; rpm
